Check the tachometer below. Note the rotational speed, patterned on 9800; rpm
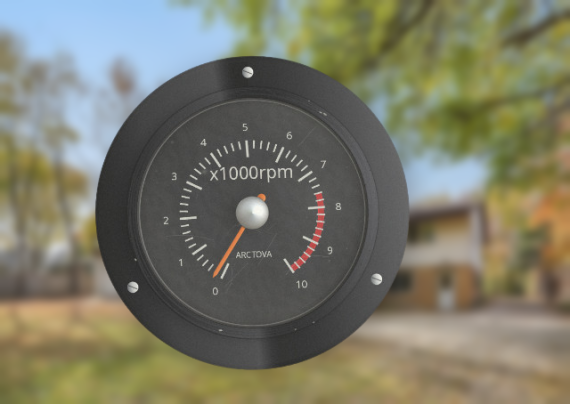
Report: 200; rpm
